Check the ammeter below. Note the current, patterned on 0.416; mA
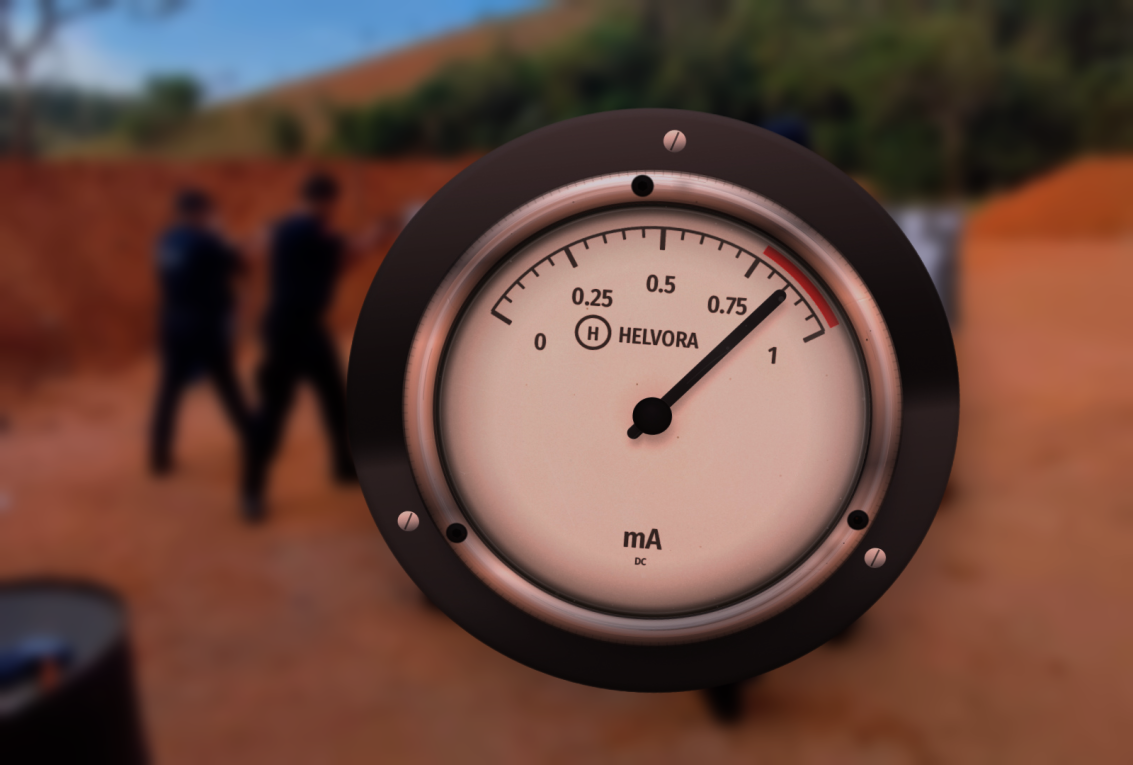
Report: 0.85; mA
